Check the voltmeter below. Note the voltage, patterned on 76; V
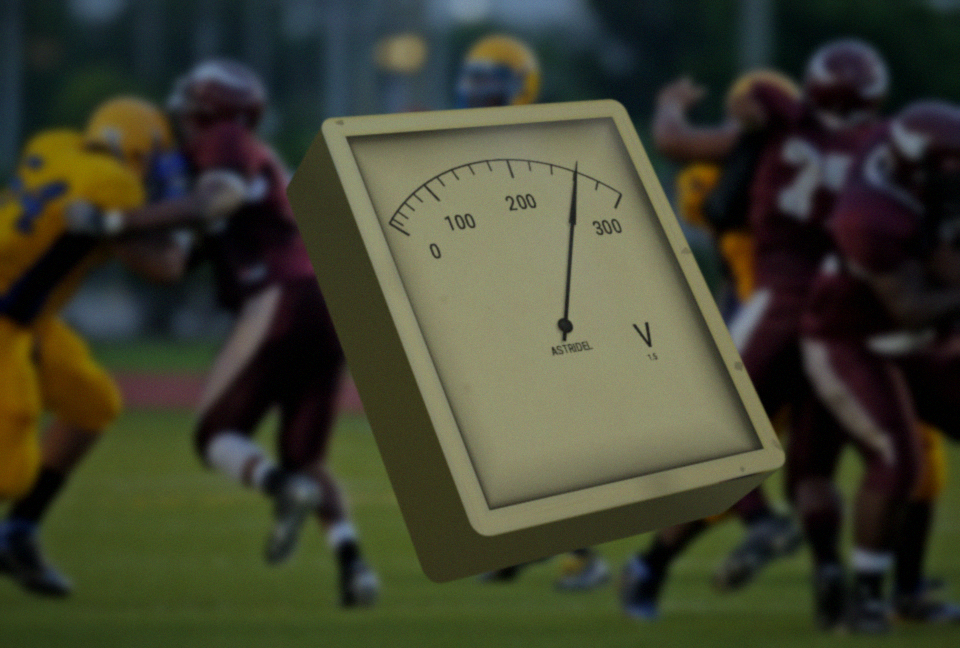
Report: 260; V
